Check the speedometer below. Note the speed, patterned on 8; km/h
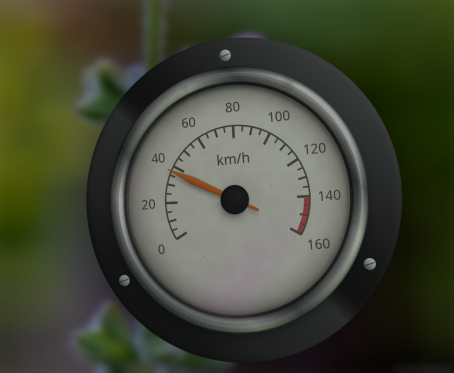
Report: 37.5; km/h
